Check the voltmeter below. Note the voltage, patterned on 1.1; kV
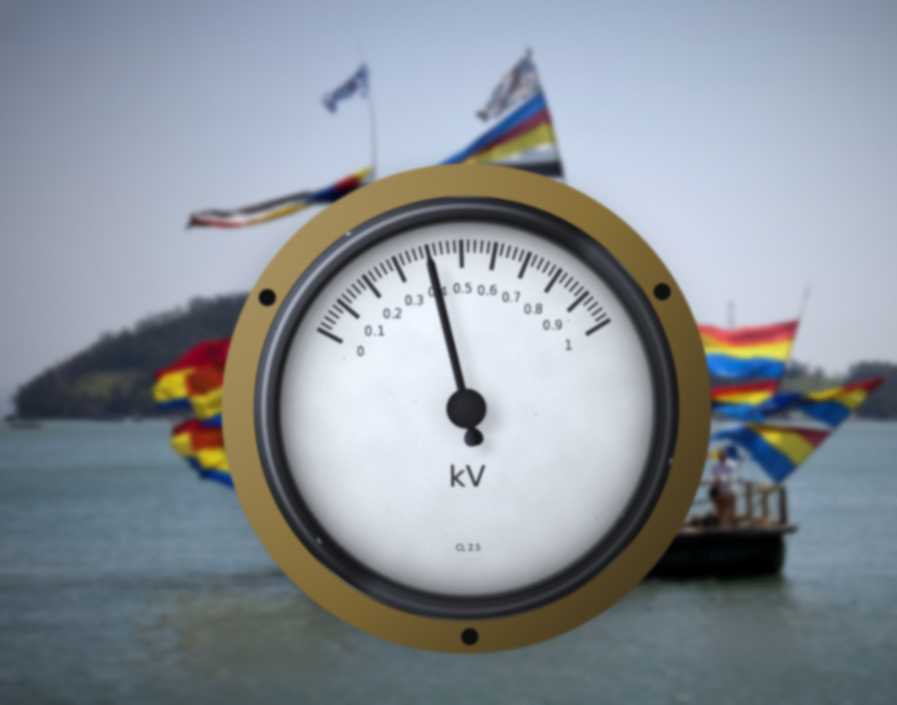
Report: 0.4; kV
